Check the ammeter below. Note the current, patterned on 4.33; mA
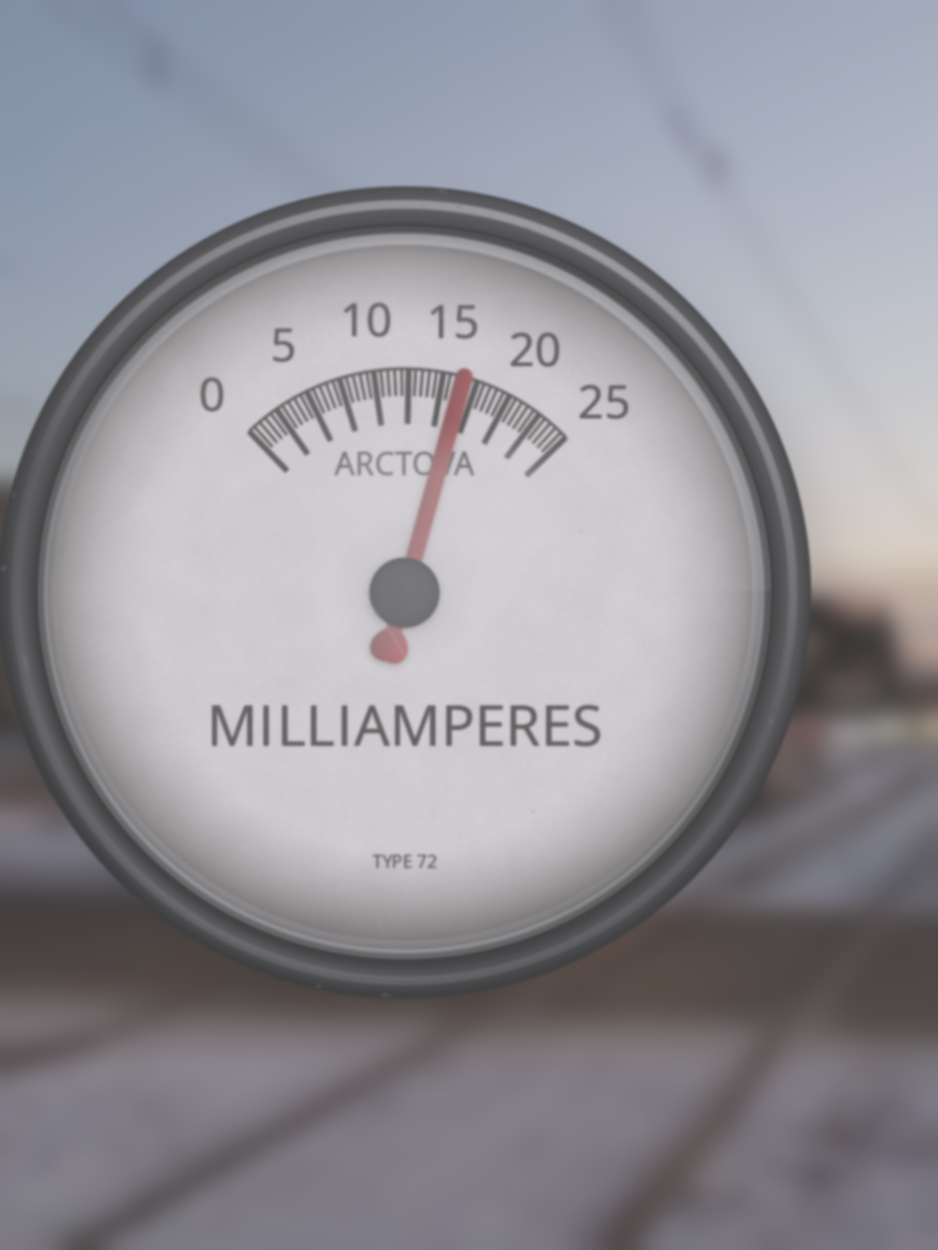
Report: 16.5; mA
